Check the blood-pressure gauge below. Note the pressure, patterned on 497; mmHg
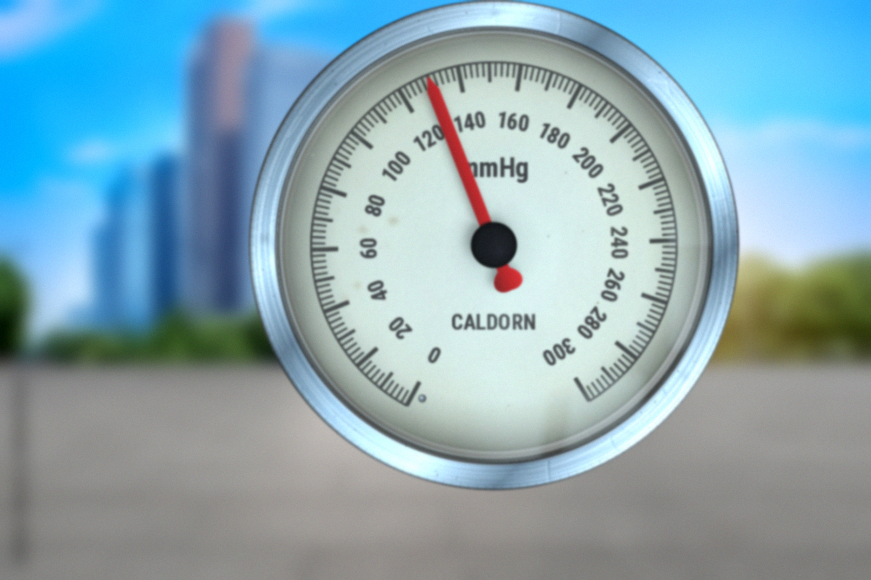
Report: 130; mmHg
